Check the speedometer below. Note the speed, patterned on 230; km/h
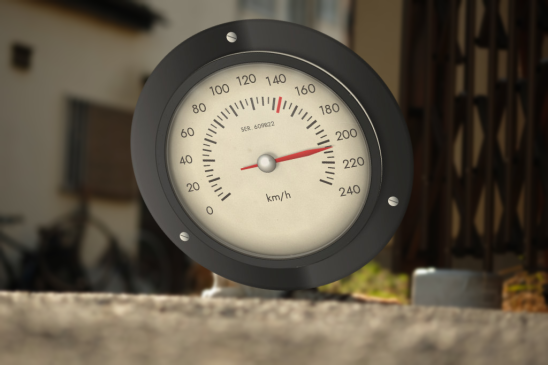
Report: 205; km/h
